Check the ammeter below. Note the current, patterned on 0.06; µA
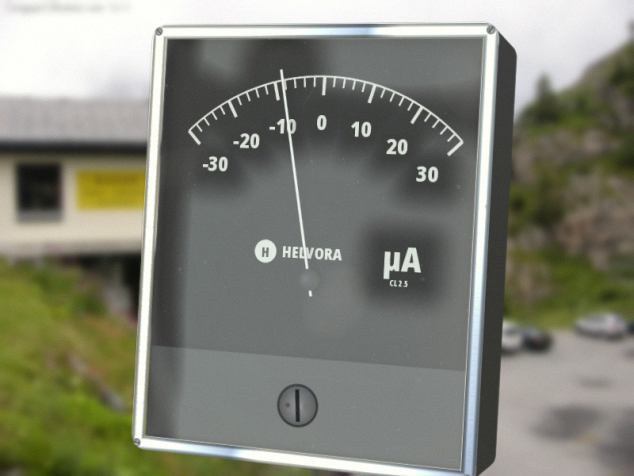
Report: -8; µA
